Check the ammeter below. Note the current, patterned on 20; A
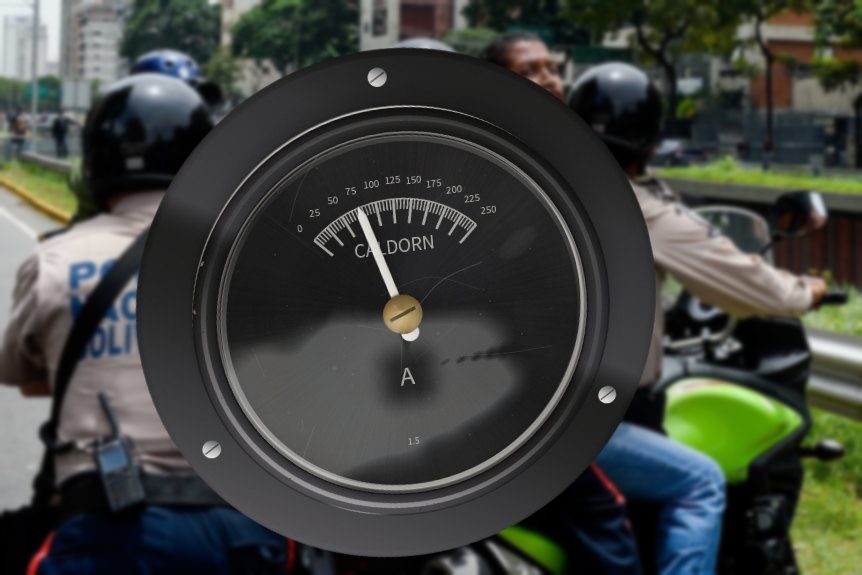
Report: 75; A
